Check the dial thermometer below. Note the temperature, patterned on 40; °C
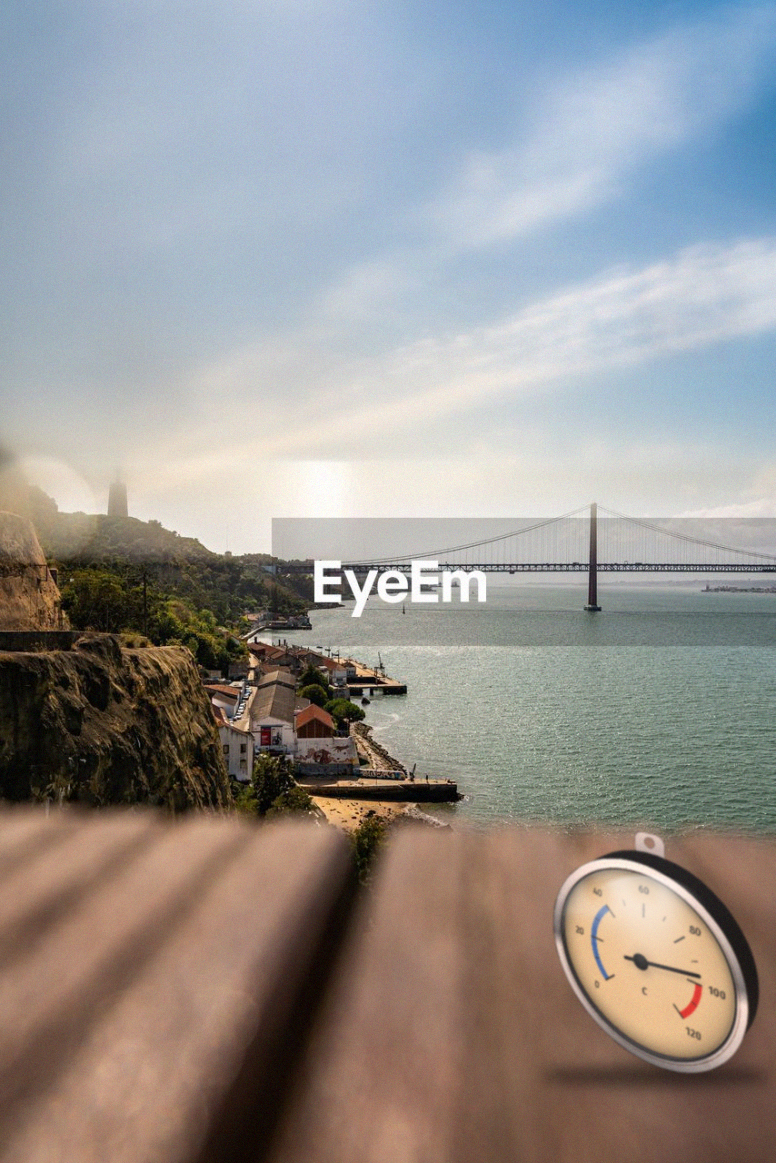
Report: 95; °C
